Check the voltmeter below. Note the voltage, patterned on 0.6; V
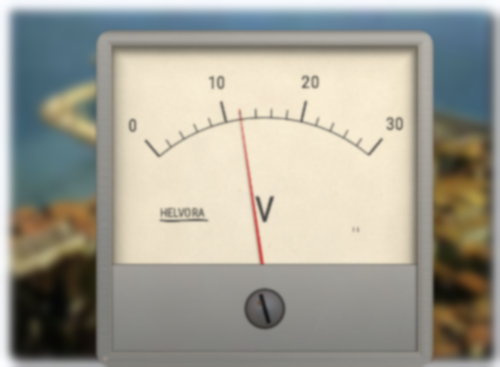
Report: 12; V
